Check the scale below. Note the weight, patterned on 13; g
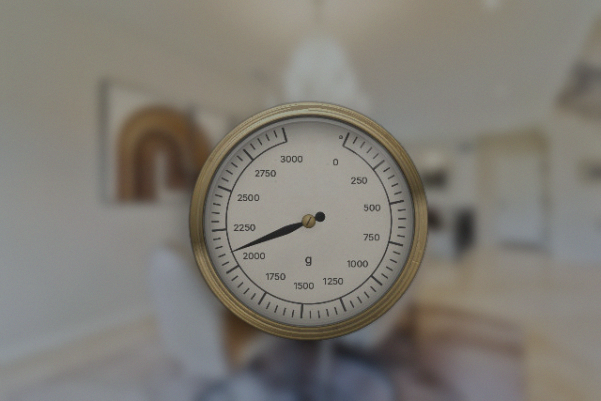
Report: 2100; g
